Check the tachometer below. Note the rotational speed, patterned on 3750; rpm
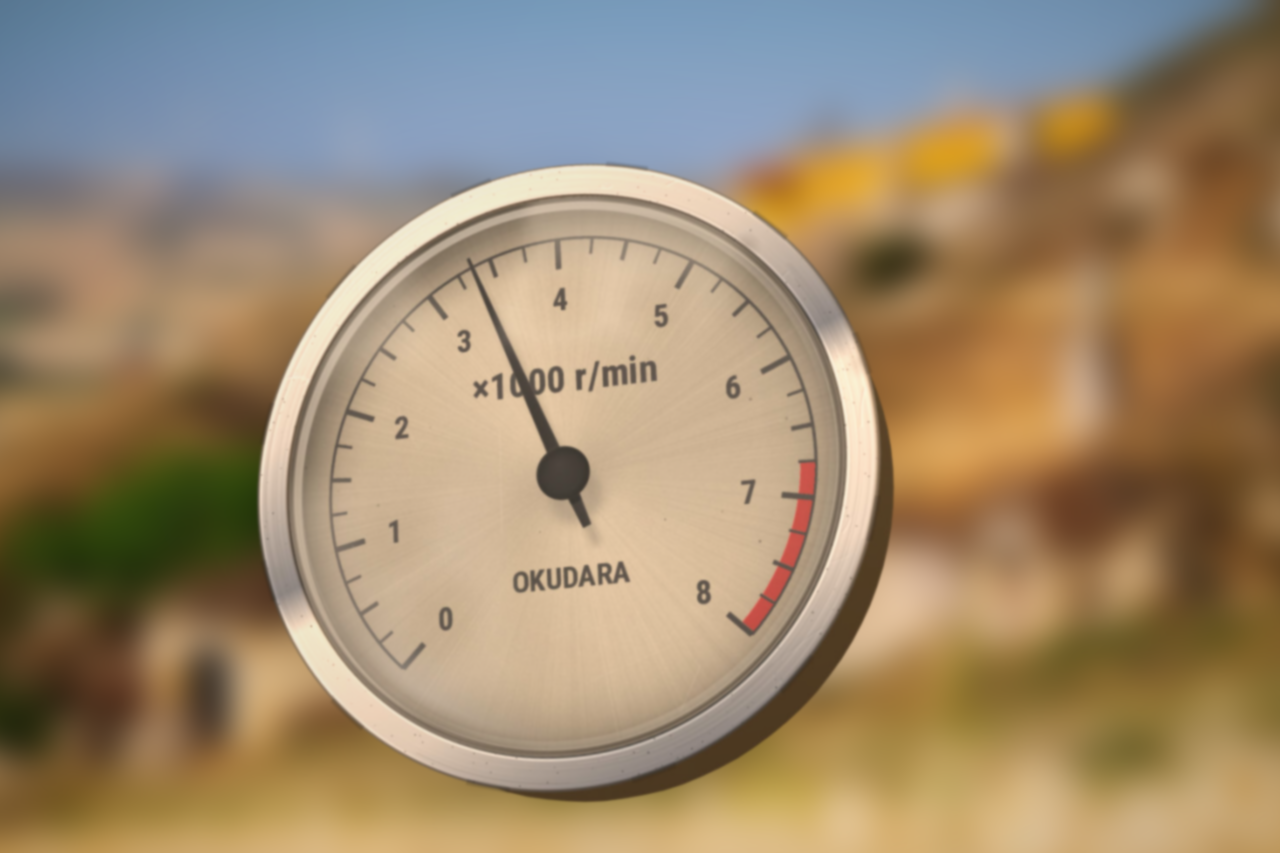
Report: 3375; rpm
